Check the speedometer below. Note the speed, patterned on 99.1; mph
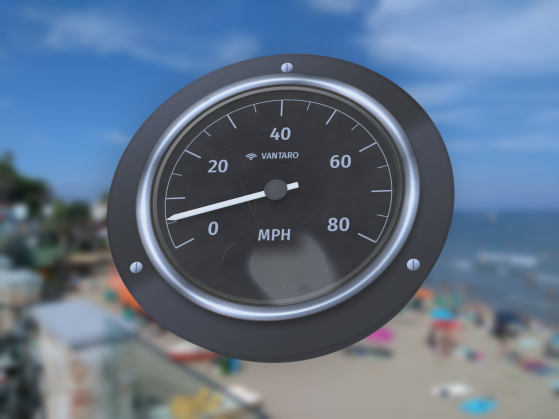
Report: 5; mph
